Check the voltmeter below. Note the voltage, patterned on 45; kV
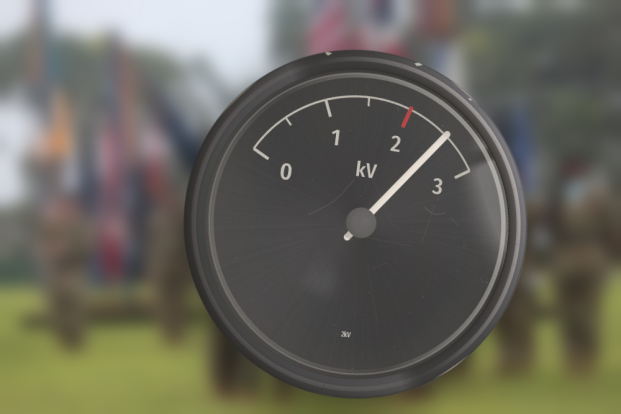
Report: 2.5; kV
